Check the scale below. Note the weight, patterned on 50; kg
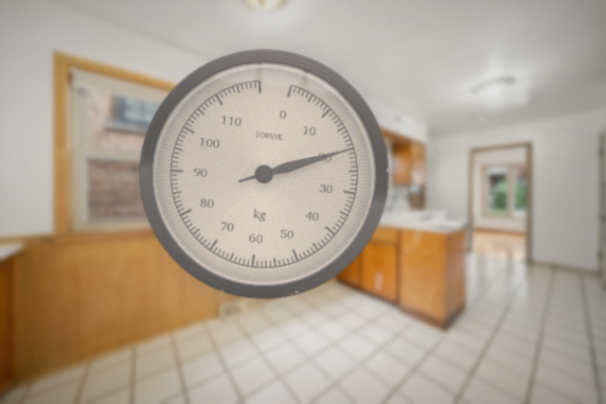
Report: 20; kg
